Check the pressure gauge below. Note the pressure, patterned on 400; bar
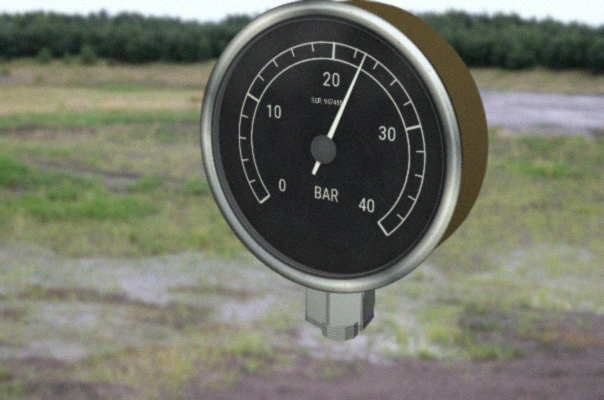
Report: 23; bar
